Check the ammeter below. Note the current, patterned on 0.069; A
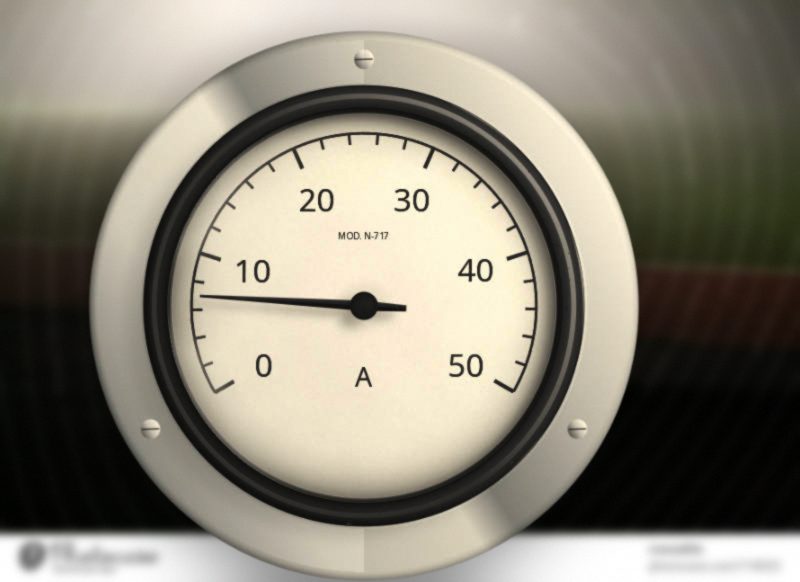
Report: 7; A
